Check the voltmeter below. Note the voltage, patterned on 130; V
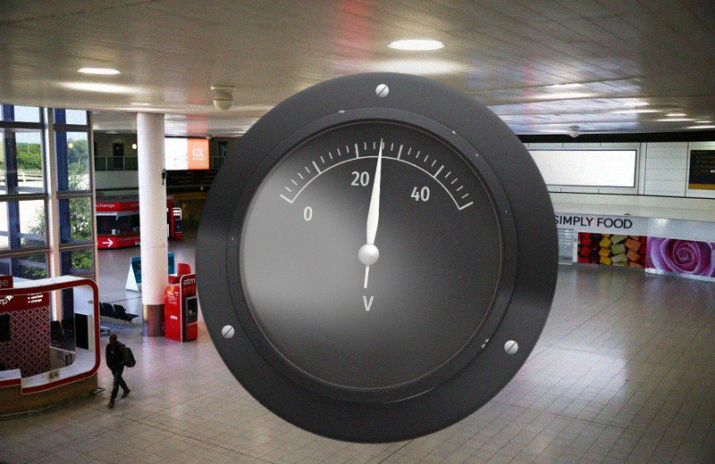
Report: 26; V
